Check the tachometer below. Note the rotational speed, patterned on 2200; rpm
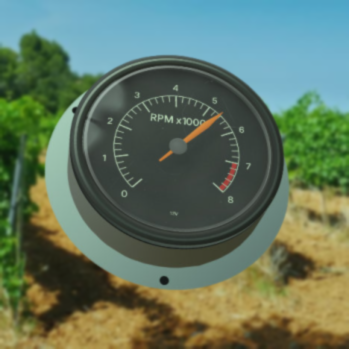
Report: 5400; rpm
